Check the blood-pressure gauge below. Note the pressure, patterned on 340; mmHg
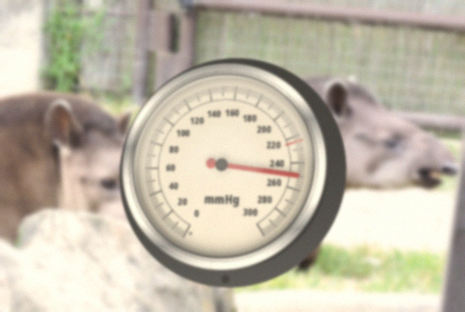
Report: 250; mmHg
